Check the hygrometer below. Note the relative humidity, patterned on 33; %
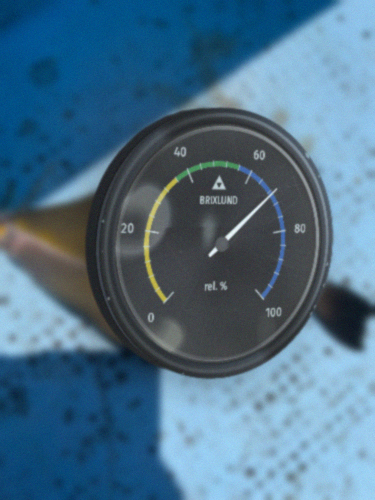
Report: 68; %
